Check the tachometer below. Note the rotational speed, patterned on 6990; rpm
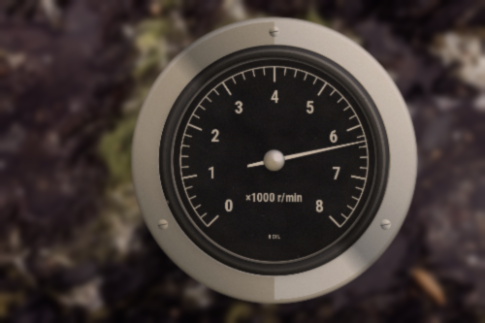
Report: 6300; rpm
